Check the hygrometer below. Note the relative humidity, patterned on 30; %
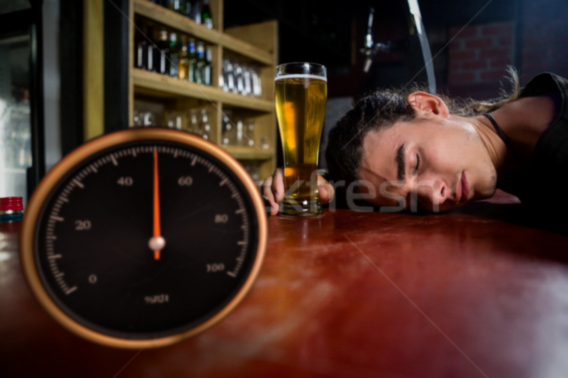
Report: 50; %
